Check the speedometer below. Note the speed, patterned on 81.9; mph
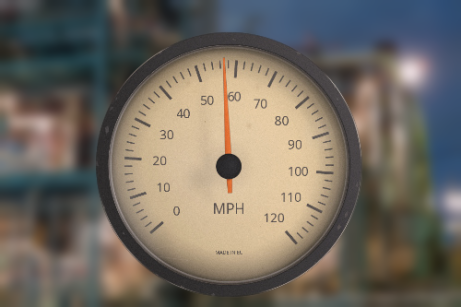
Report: 57; mph
